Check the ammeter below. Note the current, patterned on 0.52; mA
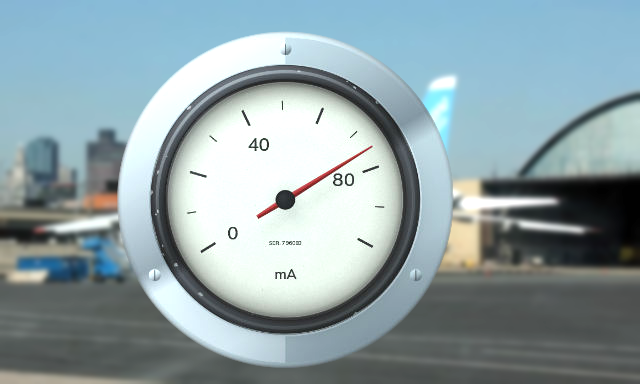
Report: 75; mA
